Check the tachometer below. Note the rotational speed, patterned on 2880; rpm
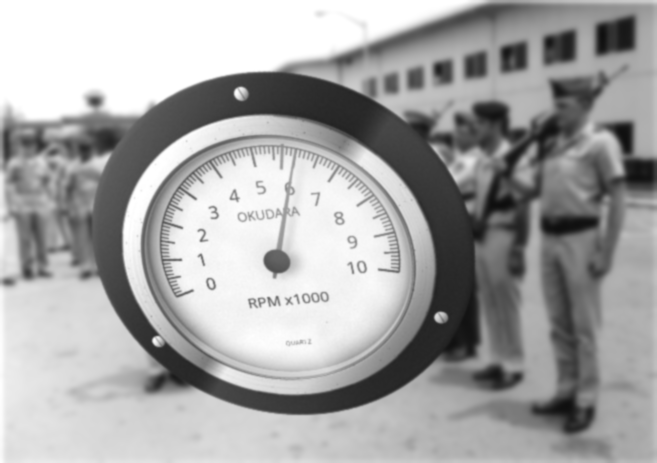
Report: 6000; rpm
